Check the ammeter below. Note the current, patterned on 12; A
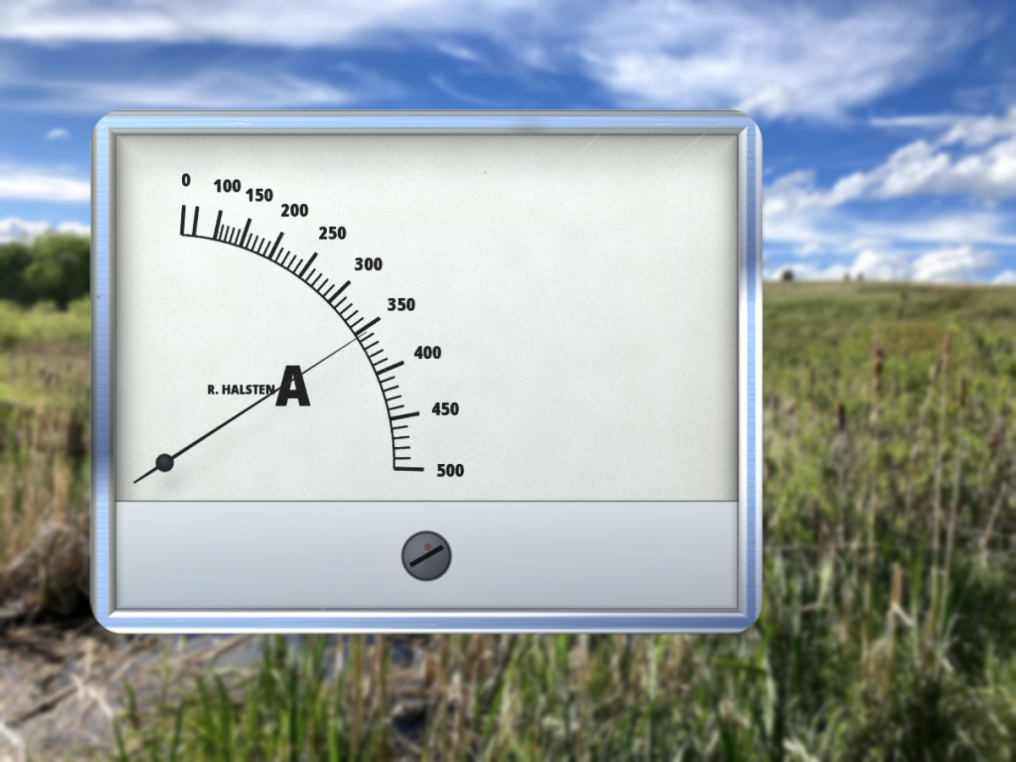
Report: 355; A
